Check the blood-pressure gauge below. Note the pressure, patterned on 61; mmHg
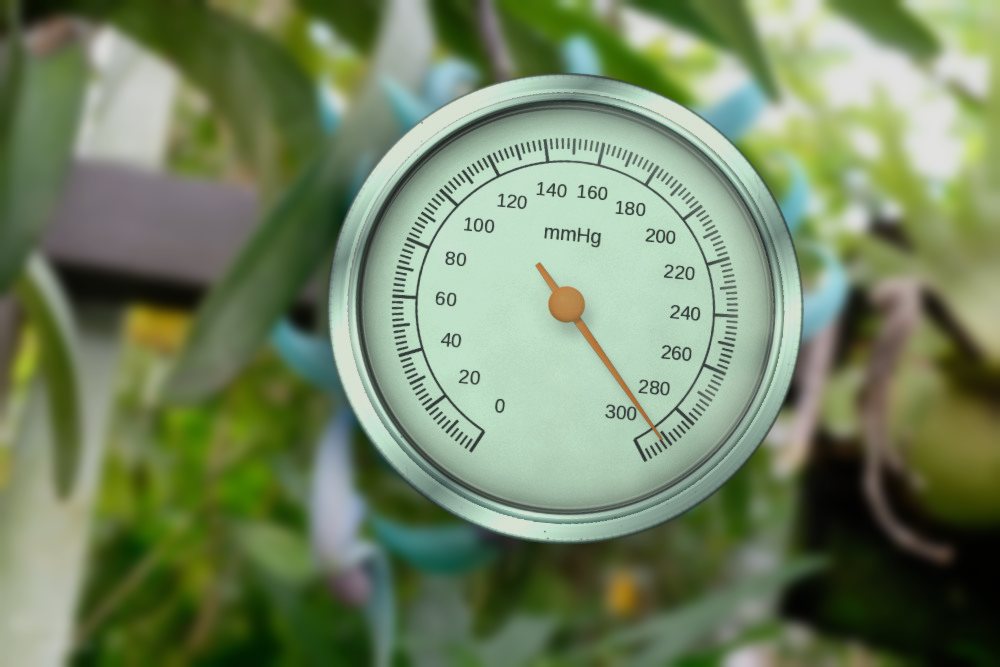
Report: 292; mmHg
